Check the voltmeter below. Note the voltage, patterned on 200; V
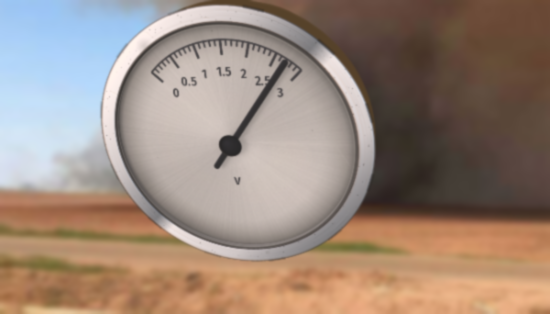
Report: 2.7; V
